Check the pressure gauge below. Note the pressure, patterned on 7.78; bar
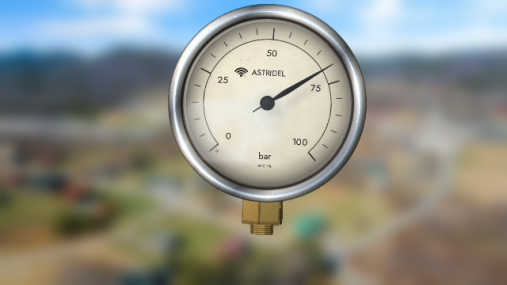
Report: 70; bar
